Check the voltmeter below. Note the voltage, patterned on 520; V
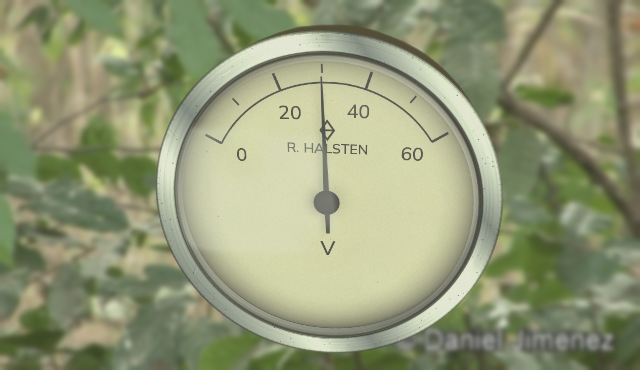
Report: 30; V
